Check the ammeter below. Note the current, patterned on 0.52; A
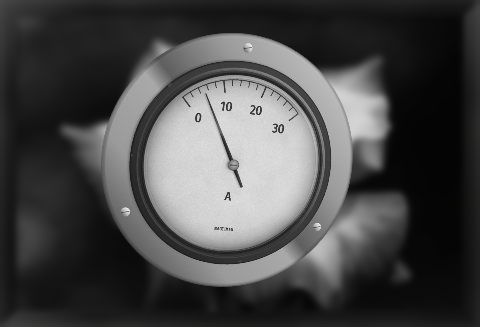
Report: 5; A
